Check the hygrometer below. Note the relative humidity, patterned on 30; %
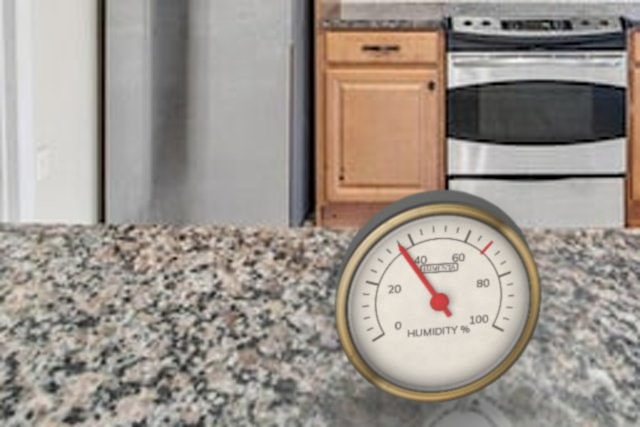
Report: 36; %
